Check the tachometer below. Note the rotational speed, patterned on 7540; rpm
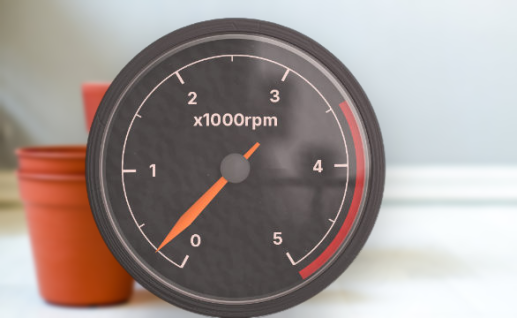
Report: 250; rpm
